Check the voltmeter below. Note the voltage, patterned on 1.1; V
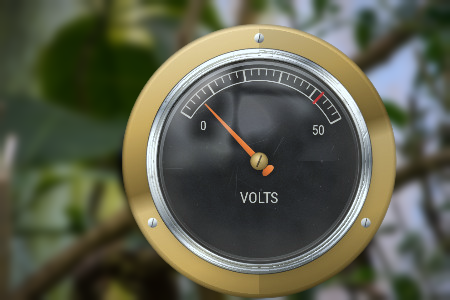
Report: 6; V
